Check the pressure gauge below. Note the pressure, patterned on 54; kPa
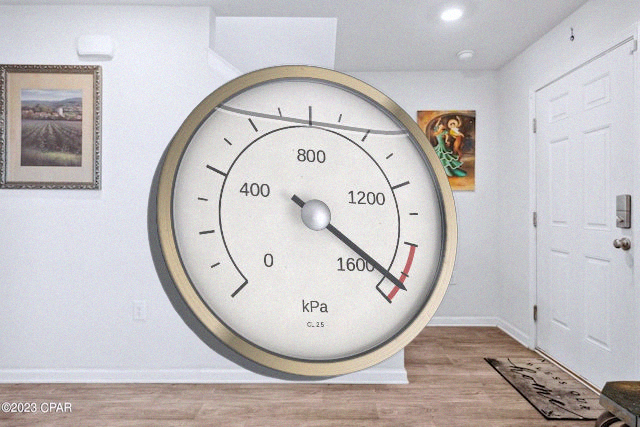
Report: 1550; kPa
